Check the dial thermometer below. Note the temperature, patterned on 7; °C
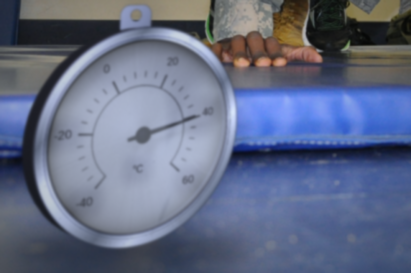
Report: 40; °C
